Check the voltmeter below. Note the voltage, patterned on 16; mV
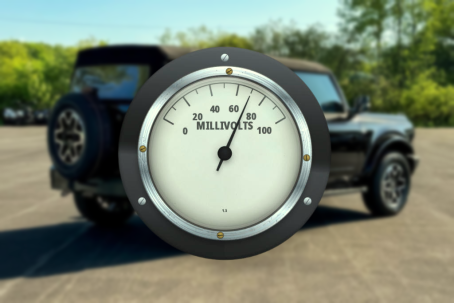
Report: 70; mV
